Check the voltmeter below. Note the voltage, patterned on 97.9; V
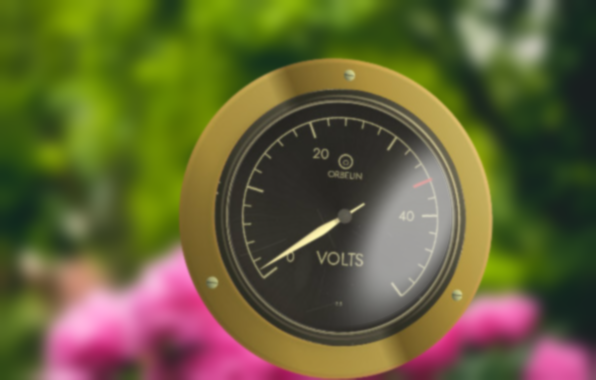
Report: 1; V
